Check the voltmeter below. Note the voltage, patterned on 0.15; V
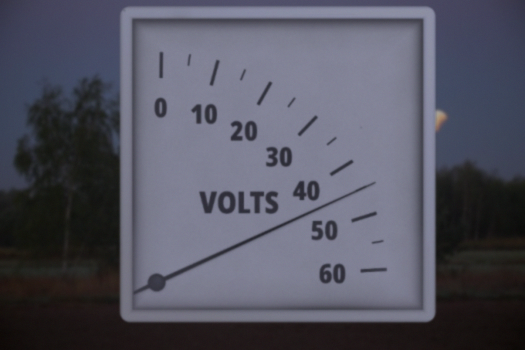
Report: 45; V
